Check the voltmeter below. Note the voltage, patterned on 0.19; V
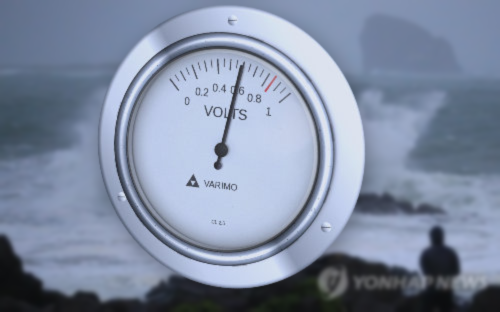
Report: 0.6; V
